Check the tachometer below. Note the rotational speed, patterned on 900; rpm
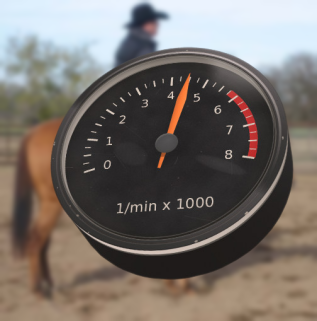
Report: 4500; rpm
